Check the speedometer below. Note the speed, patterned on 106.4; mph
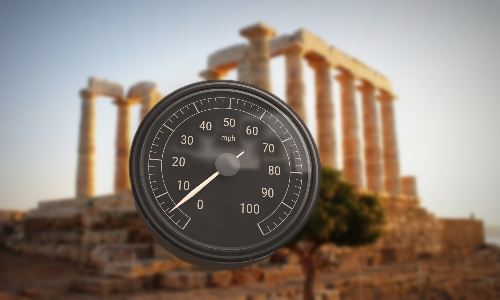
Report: 5; mph
